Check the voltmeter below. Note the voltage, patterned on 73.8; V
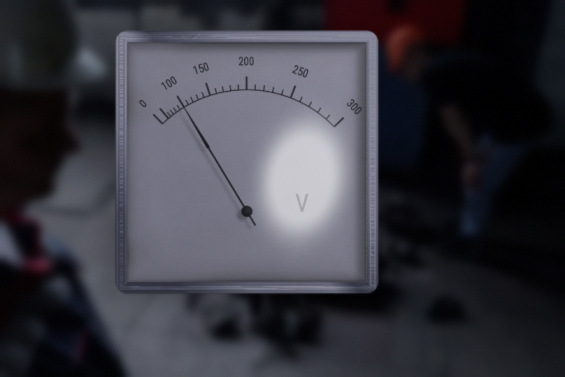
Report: 100; V
